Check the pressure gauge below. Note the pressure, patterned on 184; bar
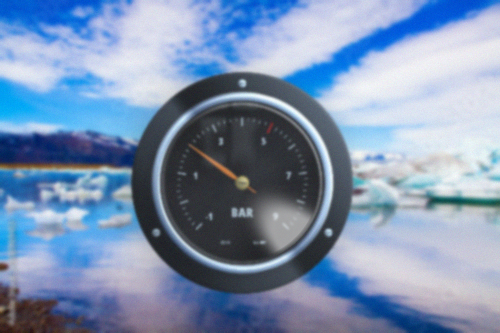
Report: 2; bar
